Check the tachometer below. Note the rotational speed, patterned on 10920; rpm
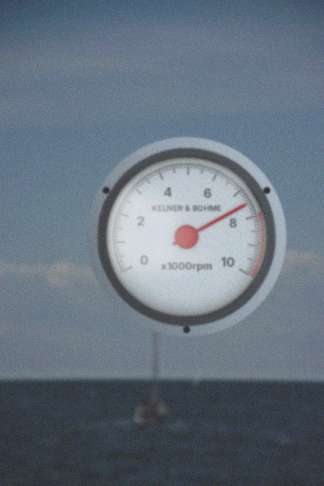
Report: 7500; rpm
